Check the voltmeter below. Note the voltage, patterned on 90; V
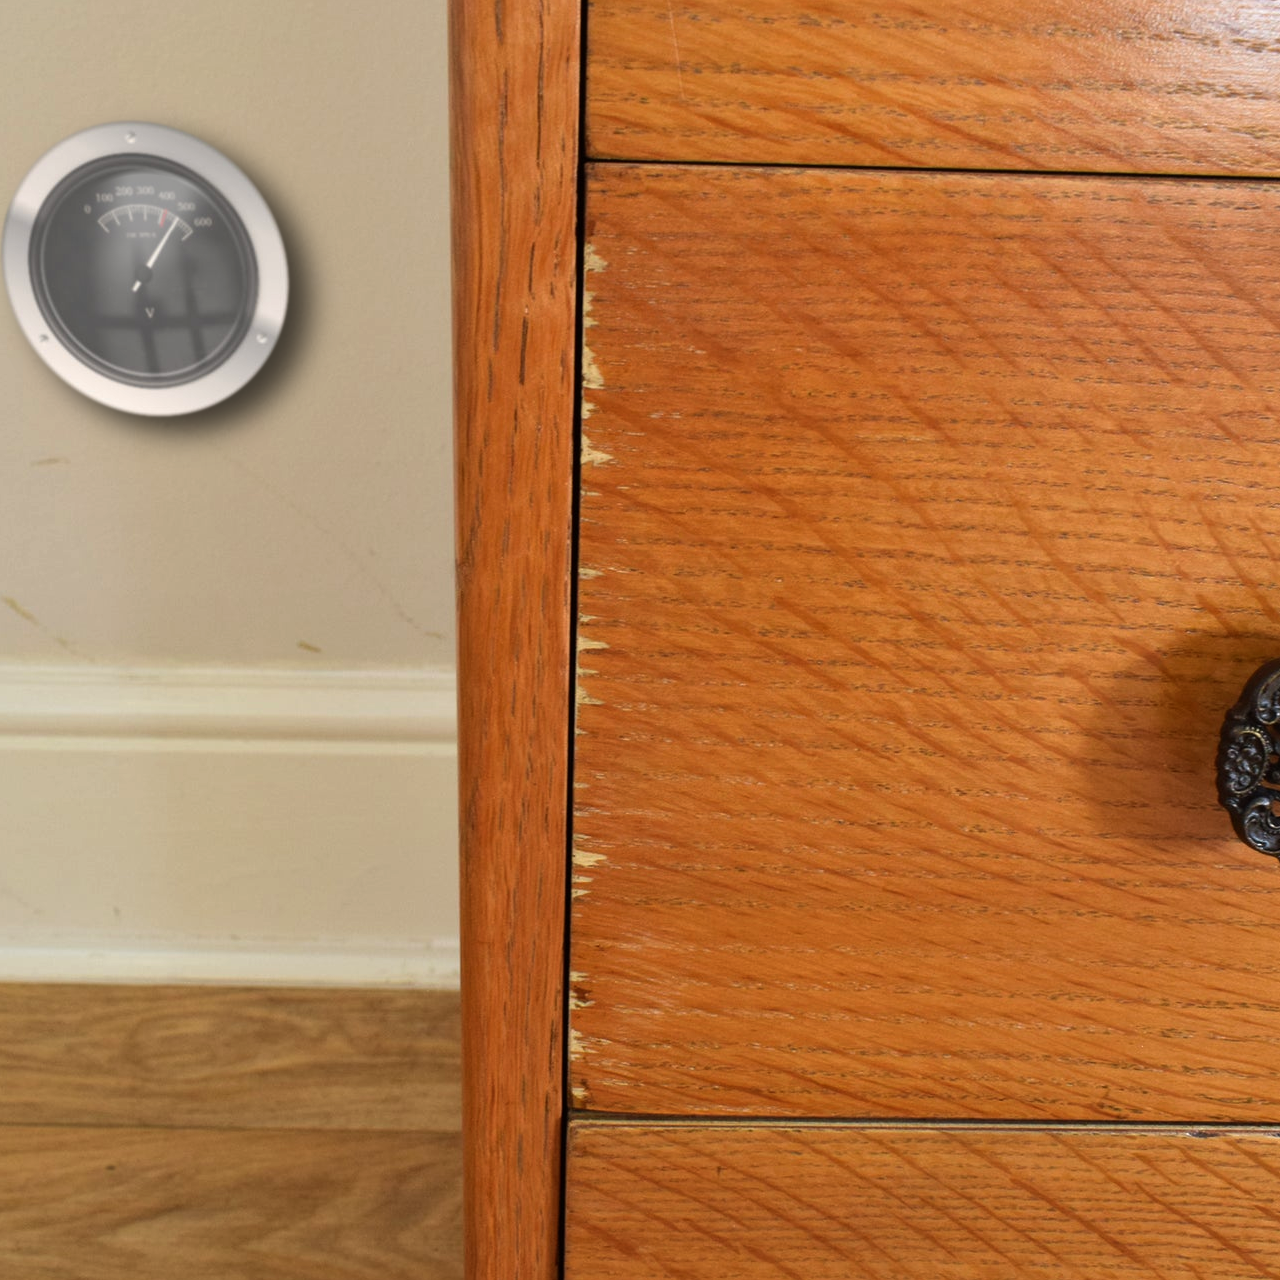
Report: 500; V
